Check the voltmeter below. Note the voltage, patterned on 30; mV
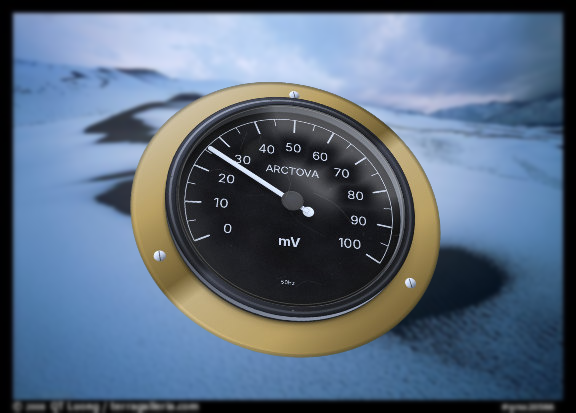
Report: 25; mV
